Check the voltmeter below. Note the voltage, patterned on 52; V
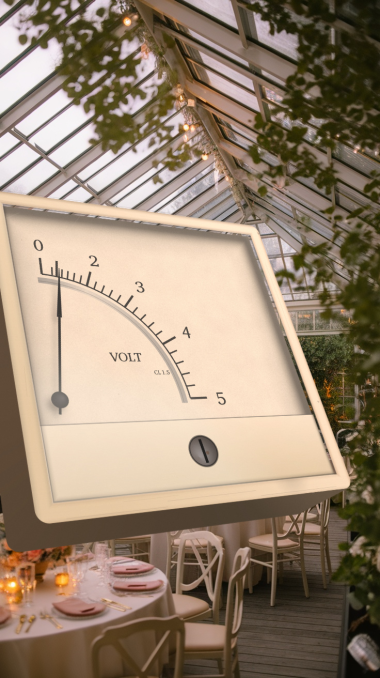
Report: 1; V
